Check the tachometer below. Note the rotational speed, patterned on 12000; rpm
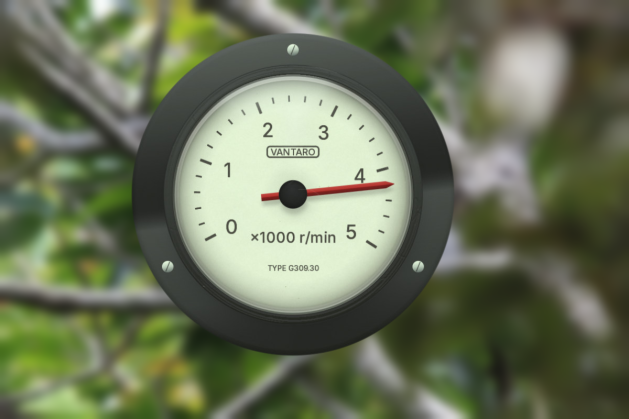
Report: 4200; rpm
